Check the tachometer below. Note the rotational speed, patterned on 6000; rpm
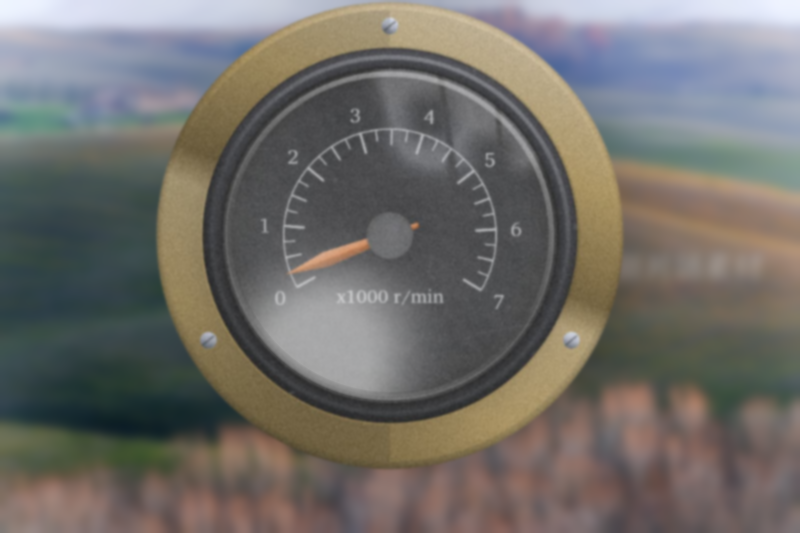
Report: 250; rpm
